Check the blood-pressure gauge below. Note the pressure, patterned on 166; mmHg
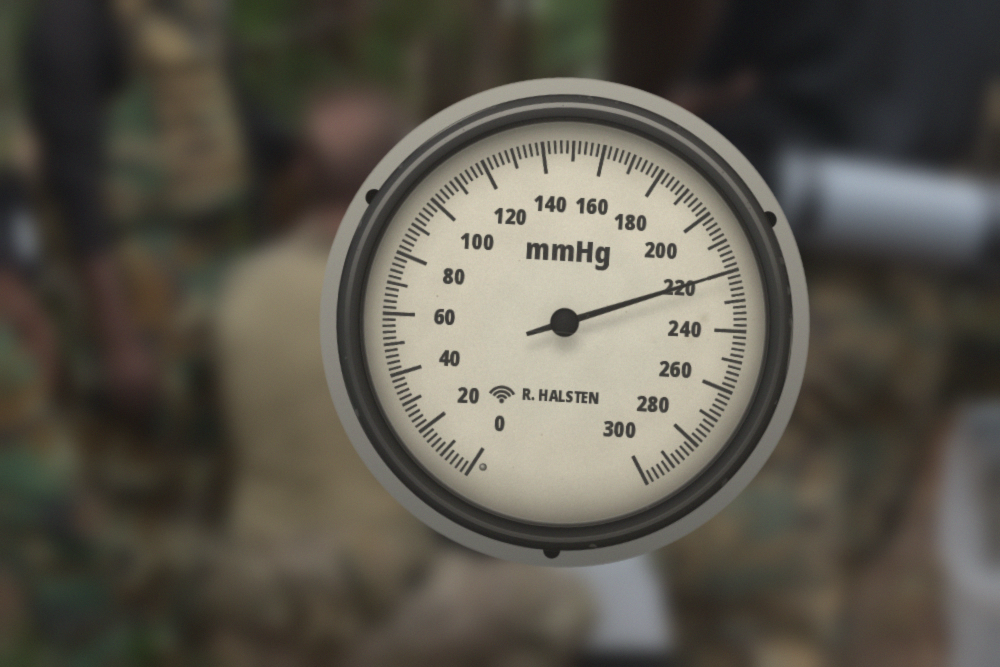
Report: 220; mmHg
